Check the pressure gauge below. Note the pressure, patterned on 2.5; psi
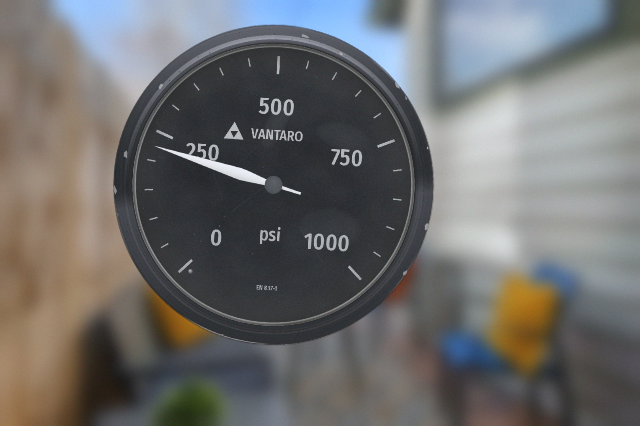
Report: 225; psi
